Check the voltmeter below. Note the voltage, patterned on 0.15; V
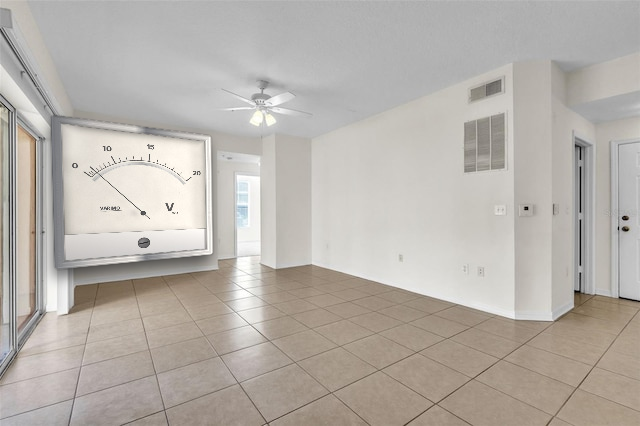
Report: 5; V
